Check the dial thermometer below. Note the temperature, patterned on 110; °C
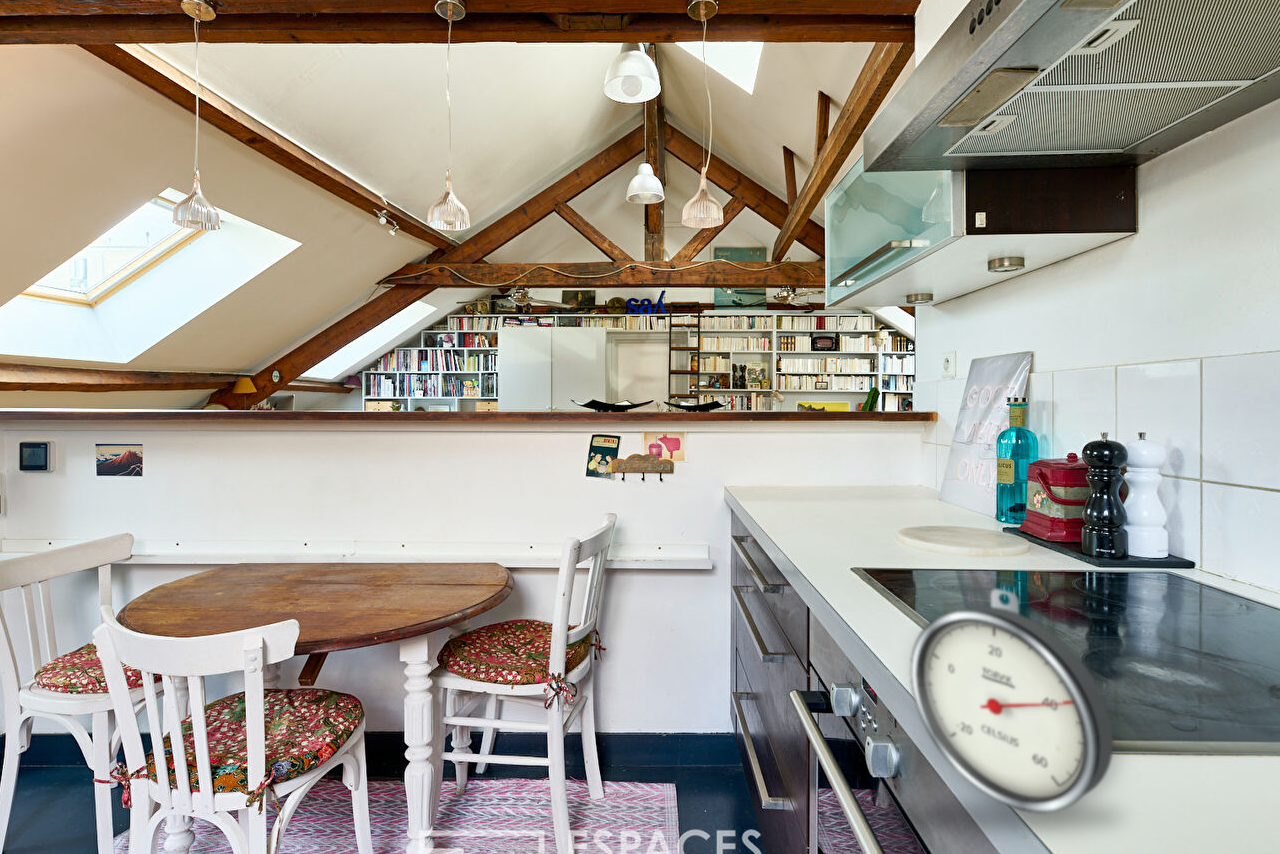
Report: 40; °C
